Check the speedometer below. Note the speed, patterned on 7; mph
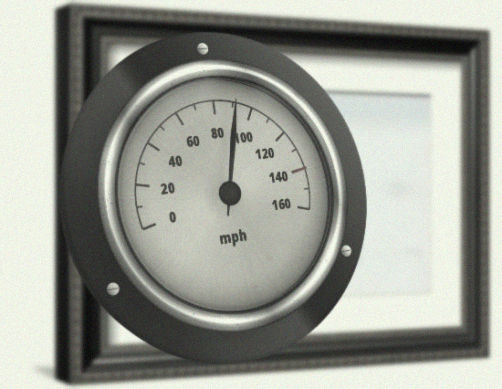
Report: 90; mph
